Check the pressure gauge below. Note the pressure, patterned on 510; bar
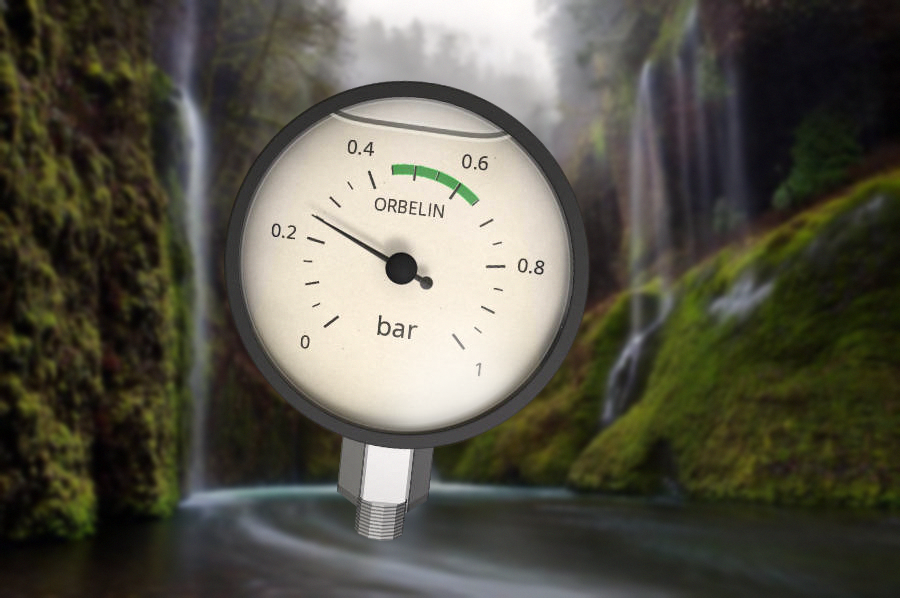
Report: 0.25; bar
